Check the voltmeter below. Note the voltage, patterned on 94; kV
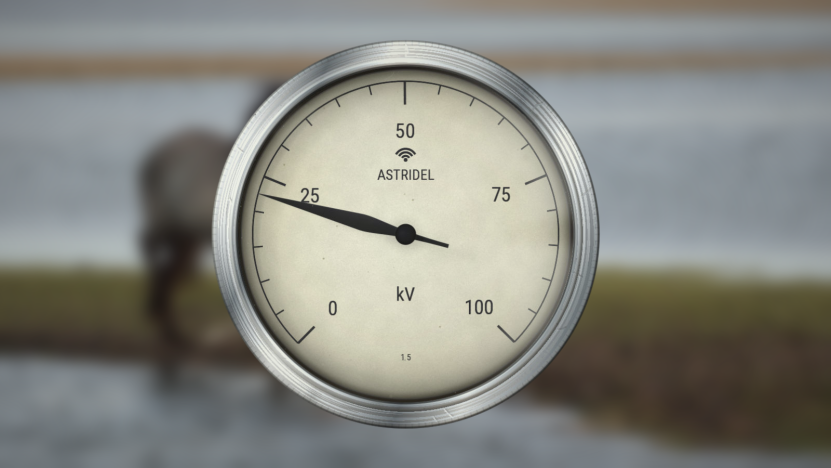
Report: 22.5; kV
